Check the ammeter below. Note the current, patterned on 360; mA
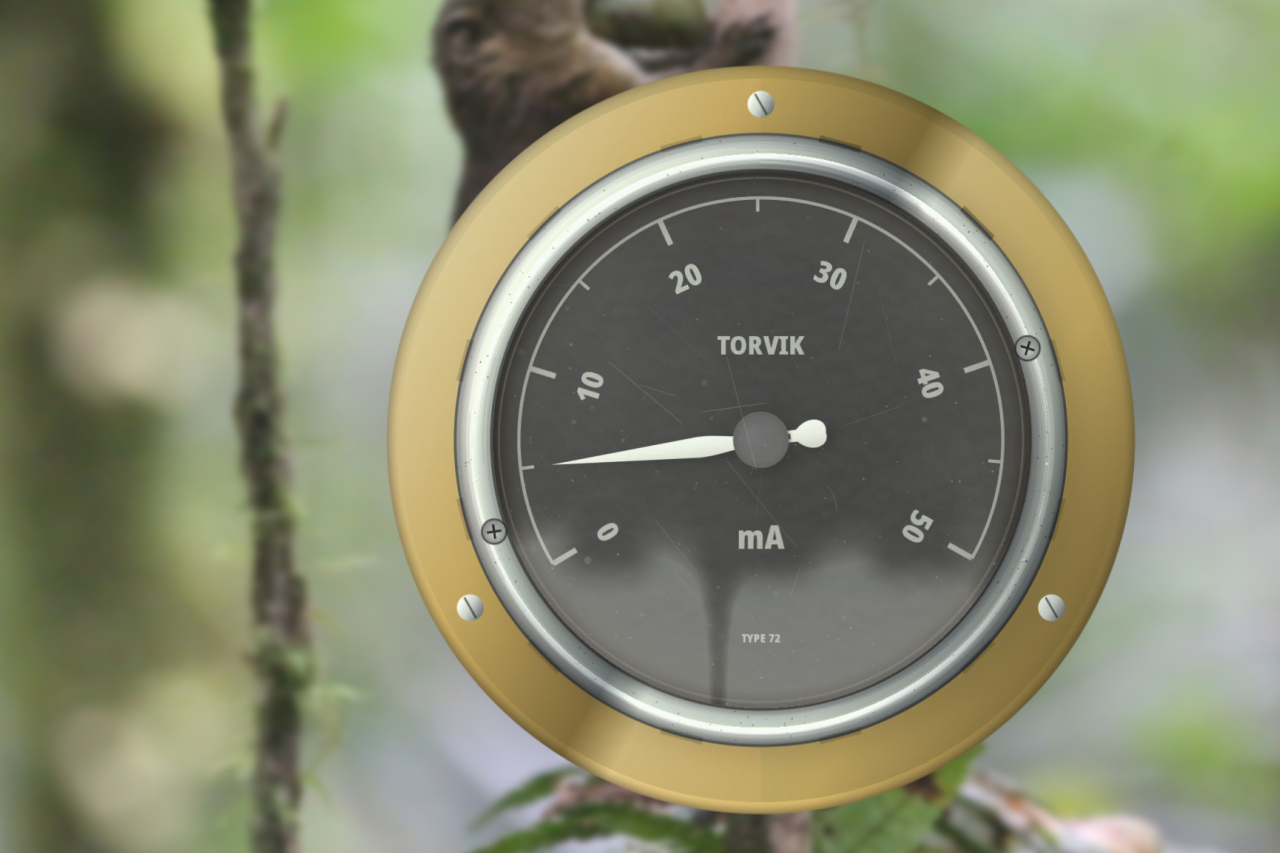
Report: 5; mA
